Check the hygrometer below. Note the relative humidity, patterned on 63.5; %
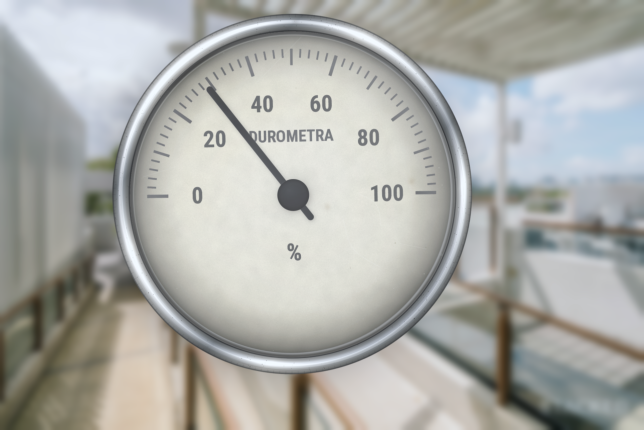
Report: 29; %
